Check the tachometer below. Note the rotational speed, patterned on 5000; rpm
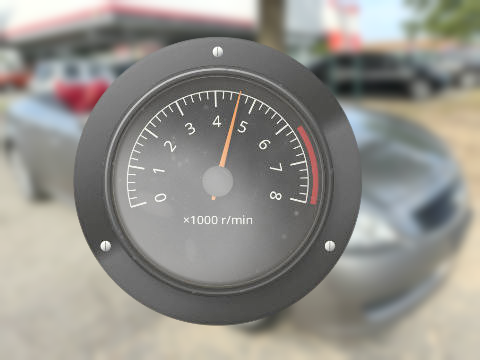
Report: 4600; rpm
